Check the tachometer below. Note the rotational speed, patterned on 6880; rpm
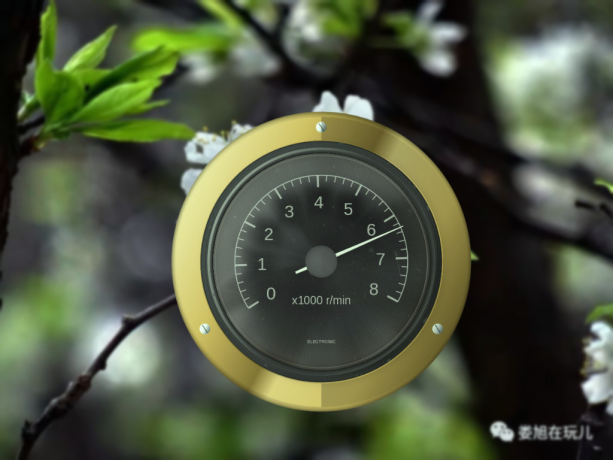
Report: 6300; rpm
